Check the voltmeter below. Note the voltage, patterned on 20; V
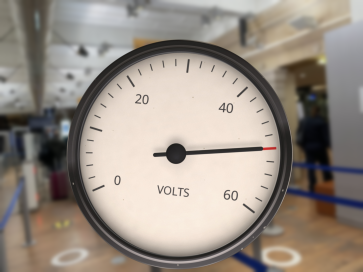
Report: 50; V
